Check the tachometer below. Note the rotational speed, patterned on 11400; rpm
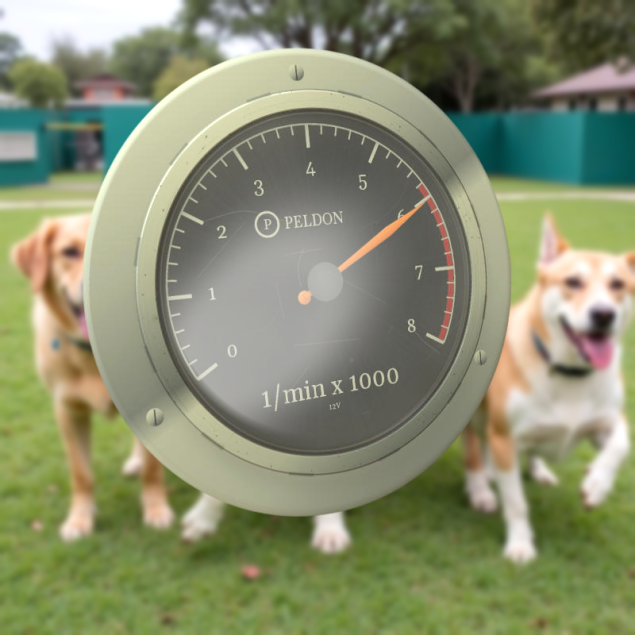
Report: 6000; rpm
